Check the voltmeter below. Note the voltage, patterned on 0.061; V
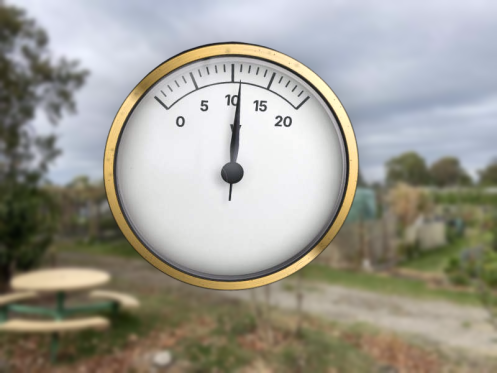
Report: 11; V
